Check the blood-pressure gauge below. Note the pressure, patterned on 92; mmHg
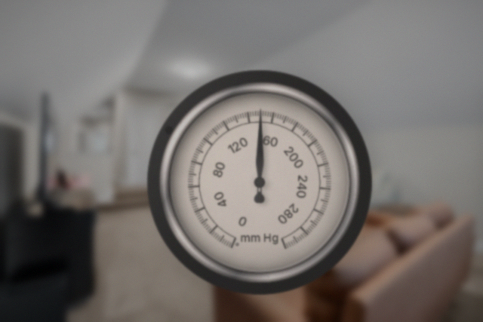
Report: 150; mmHg
